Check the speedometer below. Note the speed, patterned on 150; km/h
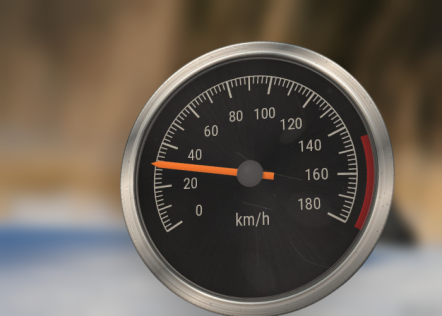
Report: 30; km/h
